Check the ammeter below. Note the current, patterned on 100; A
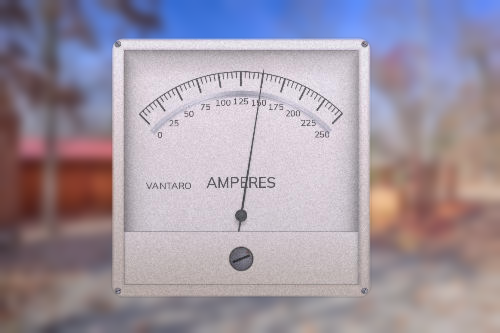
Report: 150; A
